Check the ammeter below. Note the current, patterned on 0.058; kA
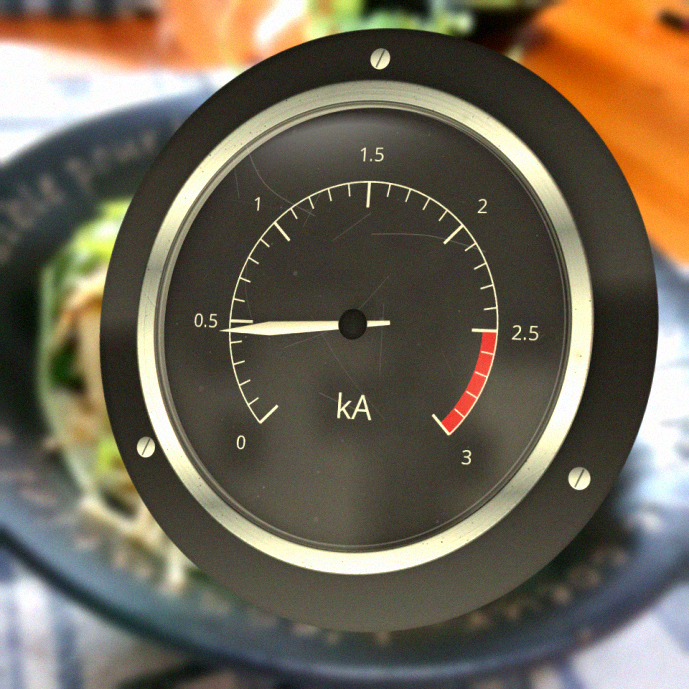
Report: 0.45; kA
